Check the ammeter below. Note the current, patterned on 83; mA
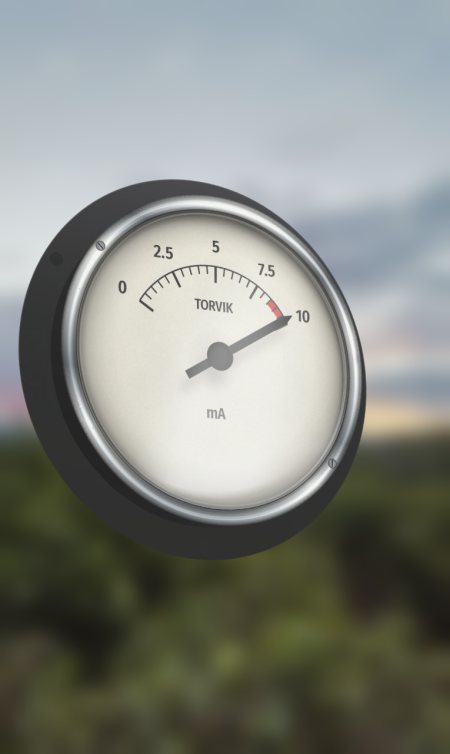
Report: 9.75; mA
